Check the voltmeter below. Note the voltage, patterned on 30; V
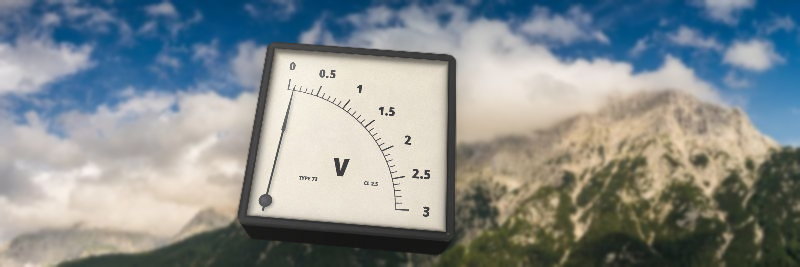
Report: 0.1; V
